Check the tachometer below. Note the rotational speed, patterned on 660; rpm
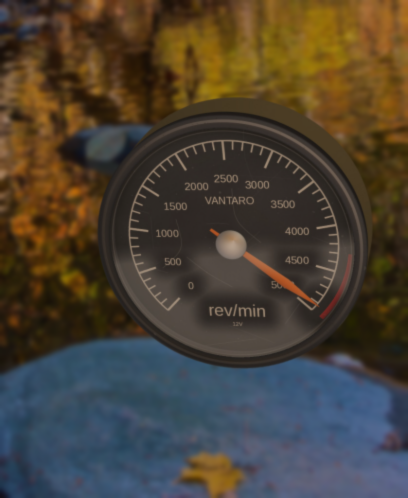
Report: 4900; rpm
